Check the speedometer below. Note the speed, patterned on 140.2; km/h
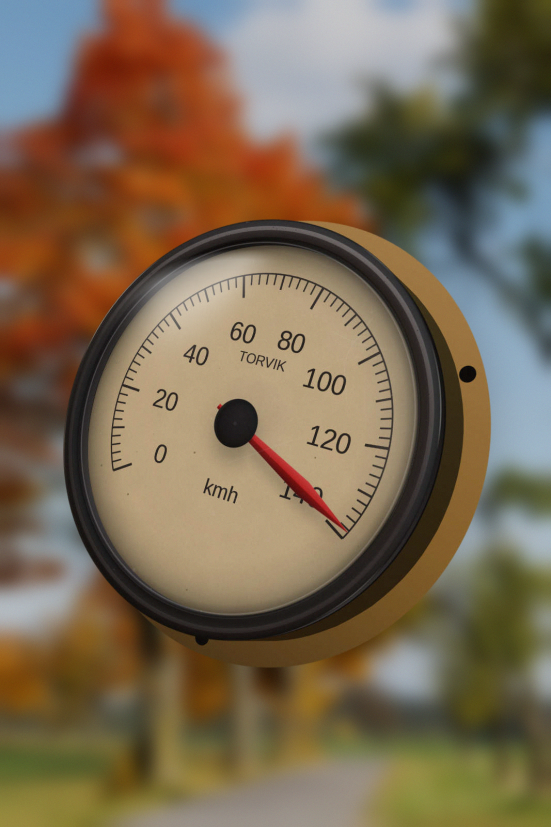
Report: 138; km/h
